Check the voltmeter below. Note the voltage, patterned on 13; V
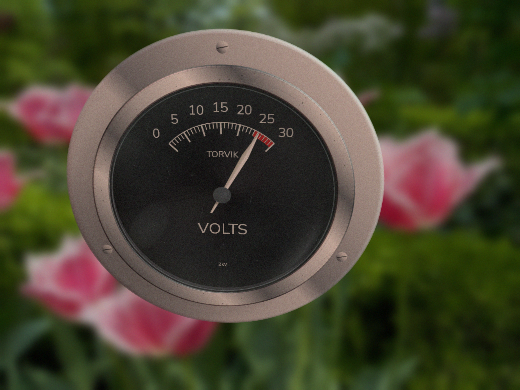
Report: 25; V
